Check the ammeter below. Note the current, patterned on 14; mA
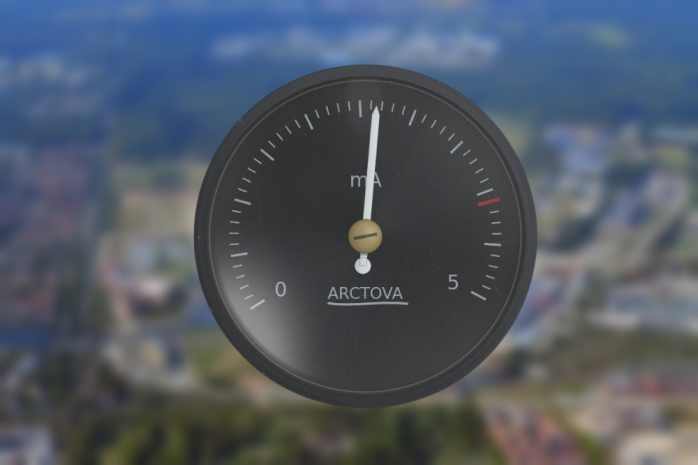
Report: 2.65; mA
